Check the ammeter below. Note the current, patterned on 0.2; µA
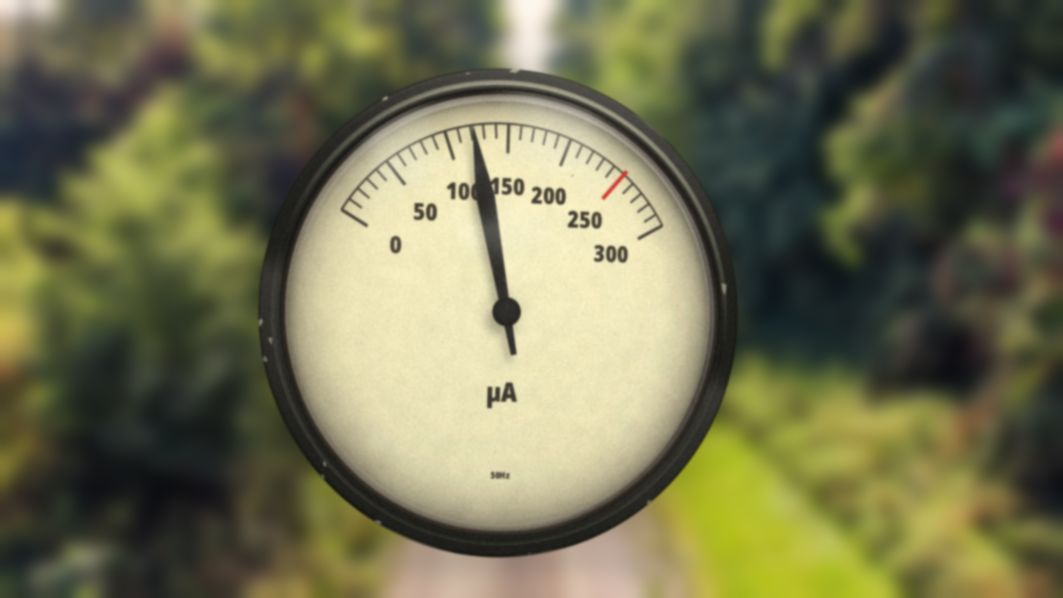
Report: 120; µA
